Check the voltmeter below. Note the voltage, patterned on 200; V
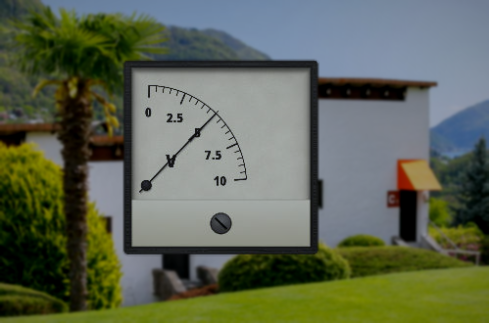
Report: 5; V
